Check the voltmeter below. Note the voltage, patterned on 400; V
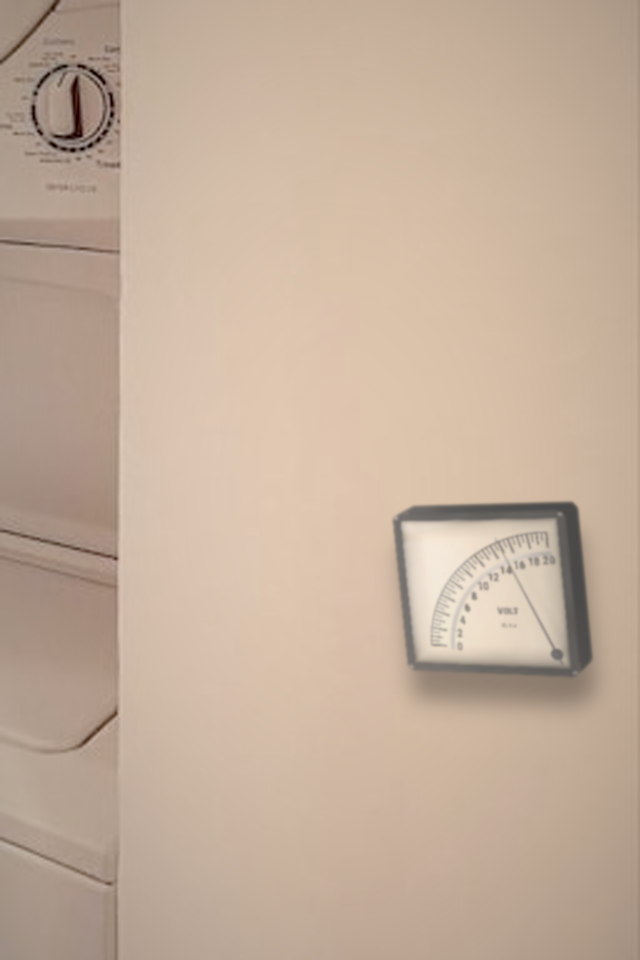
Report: 15; V
